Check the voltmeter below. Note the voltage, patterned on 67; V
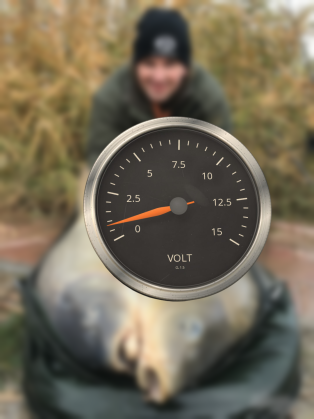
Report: 0.75; V
